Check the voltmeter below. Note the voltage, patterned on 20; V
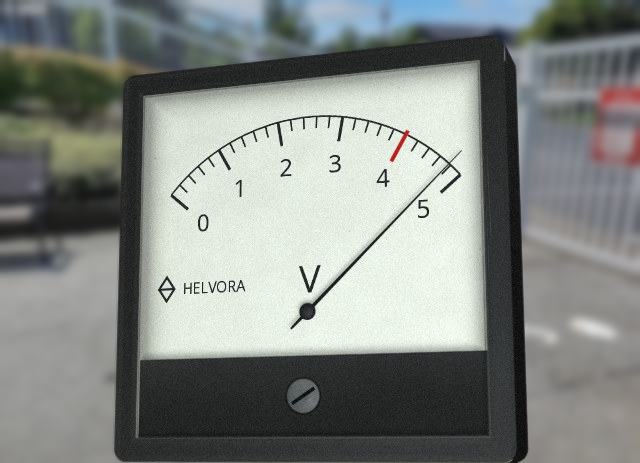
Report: 4.8; V
